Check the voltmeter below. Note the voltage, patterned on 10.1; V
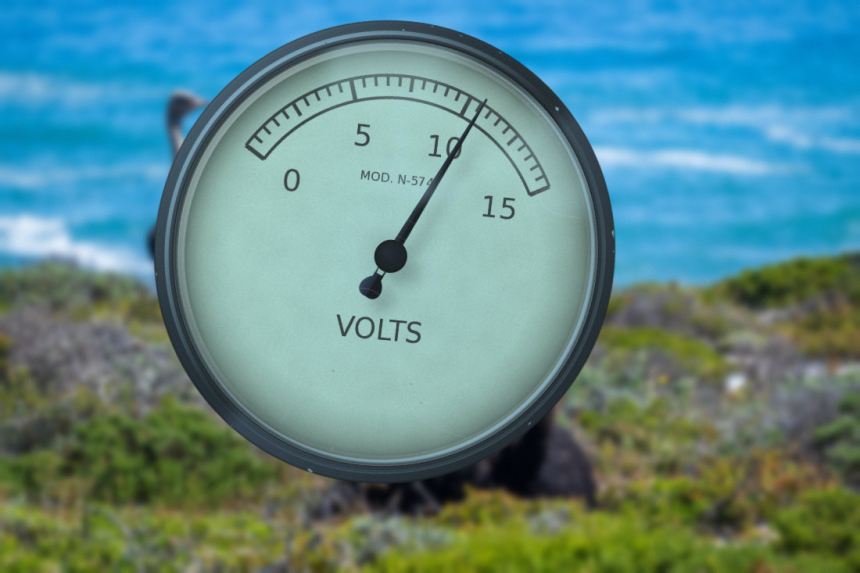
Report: 10.5; V
